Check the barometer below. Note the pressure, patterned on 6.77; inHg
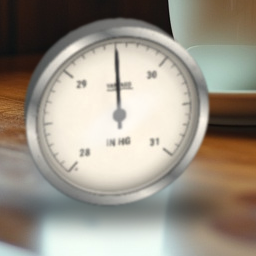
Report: 29.5; inHg
